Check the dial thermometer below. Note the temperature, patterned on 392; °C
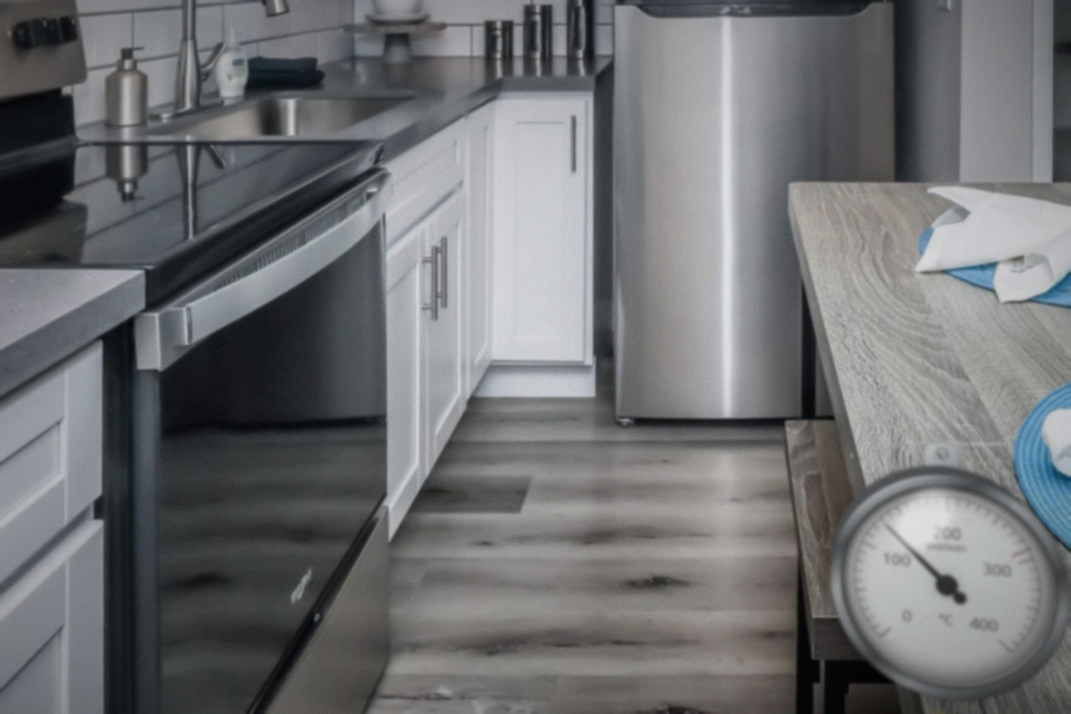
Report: 130; °C
